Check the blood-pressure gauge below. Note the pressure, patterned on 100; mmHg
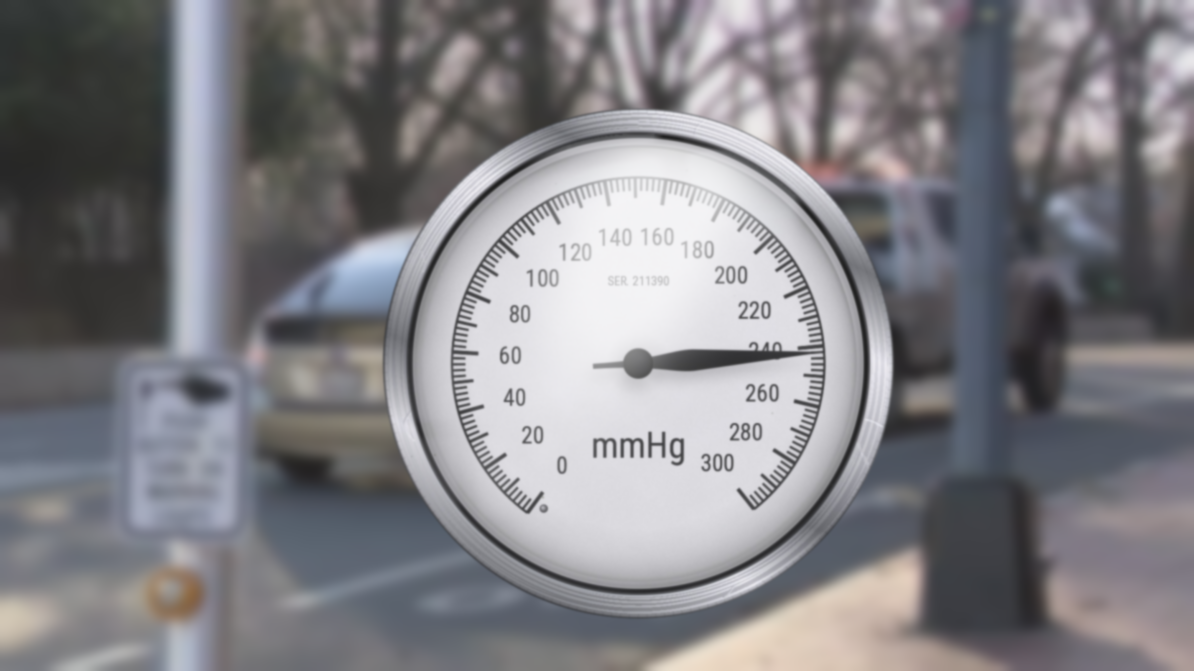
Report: 242; mmHg
